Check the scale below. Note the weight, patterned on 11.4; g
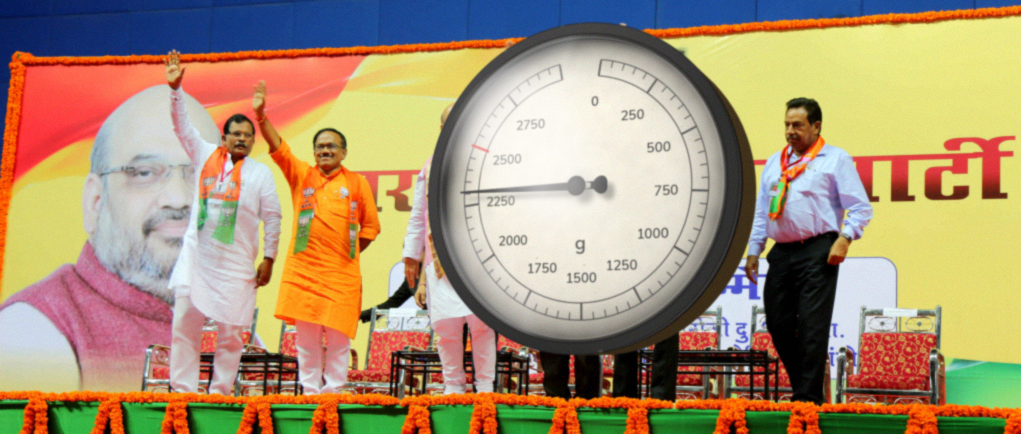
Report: 2300; g
